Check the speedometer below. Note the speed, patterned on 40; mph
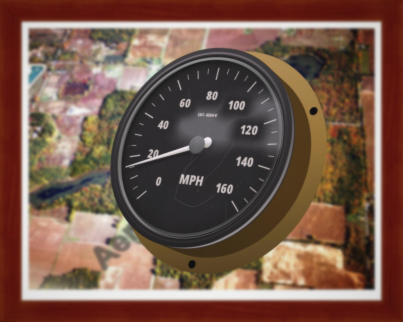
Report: 15; mph
